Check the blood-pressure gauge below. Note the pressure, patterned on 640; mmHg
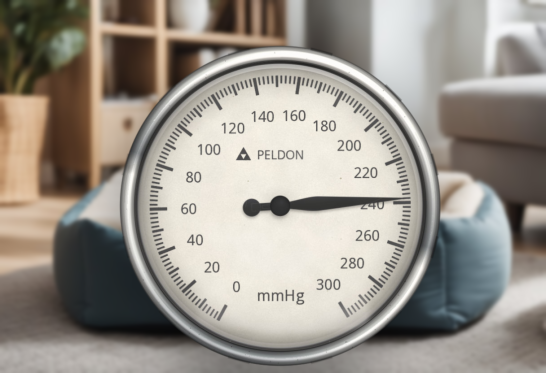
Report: 238; mmHg
